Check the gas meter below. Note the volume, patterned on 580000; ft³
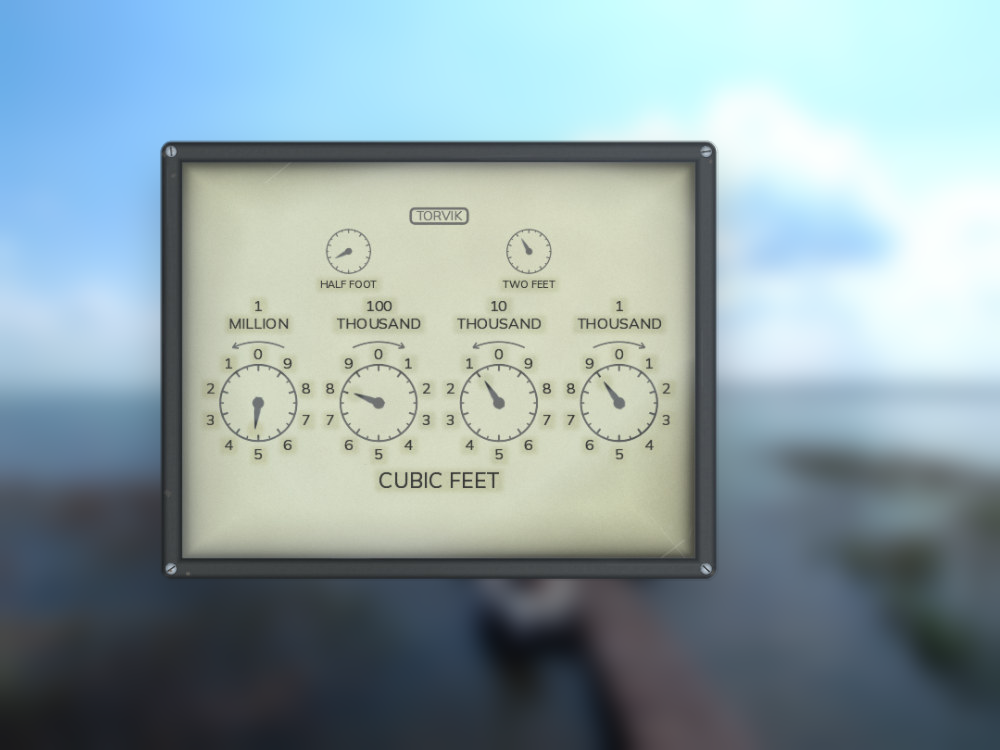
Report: 480900; ft³
